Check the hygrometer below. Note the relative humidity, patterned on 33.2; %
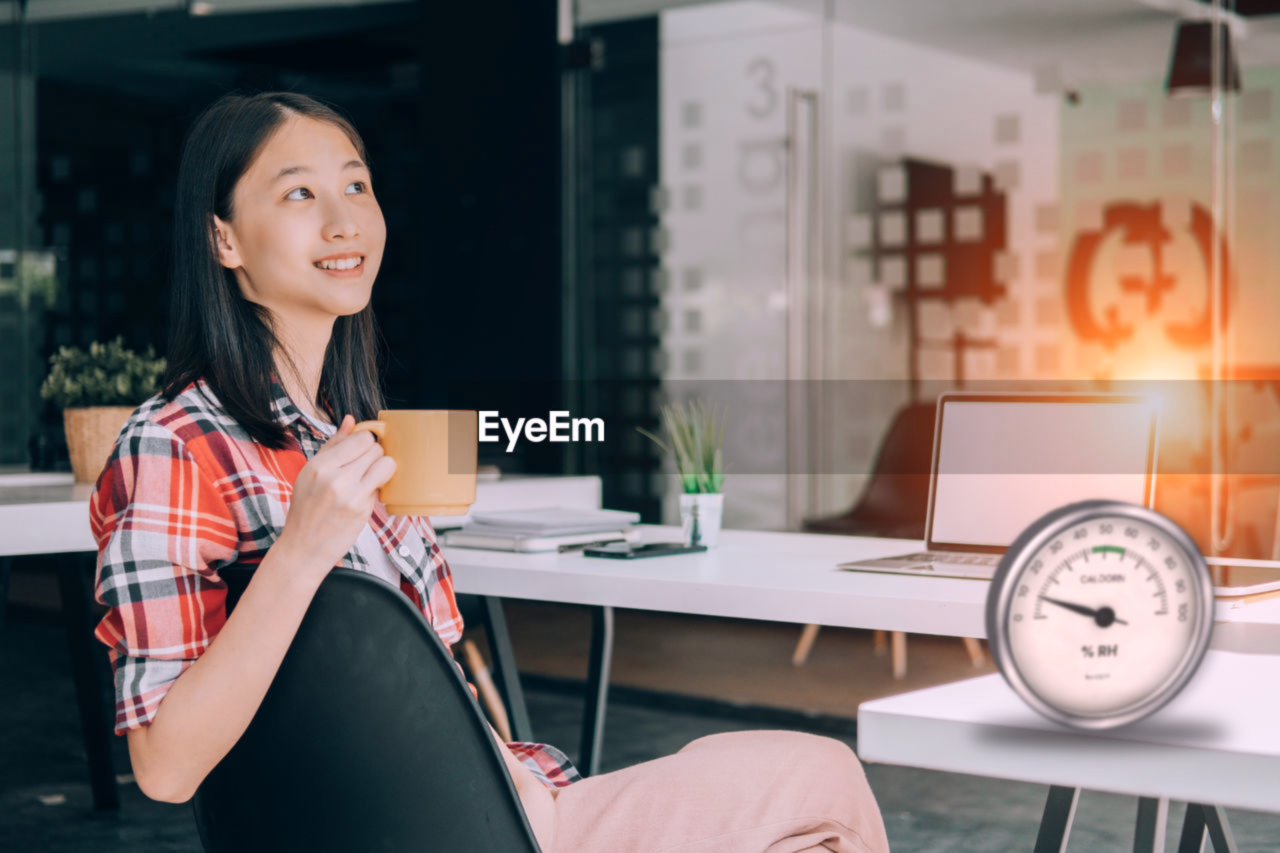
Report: 10; %
